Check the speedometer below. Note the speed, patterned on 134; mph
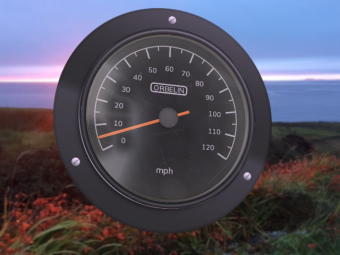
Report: 5; mph
